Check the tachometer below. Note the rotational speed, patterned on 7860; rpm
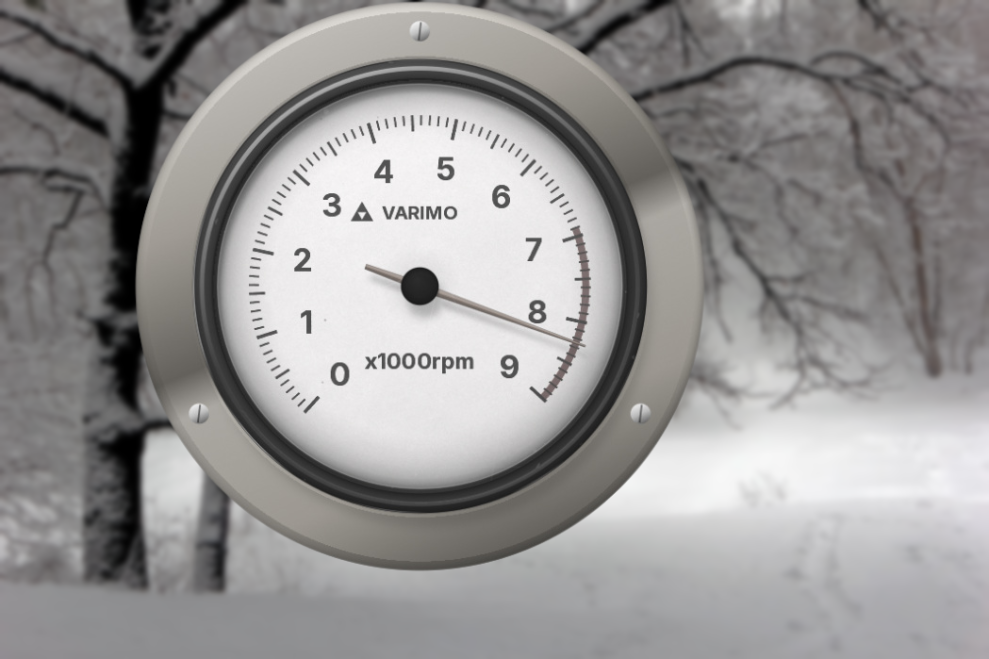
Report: 8250; rpm
